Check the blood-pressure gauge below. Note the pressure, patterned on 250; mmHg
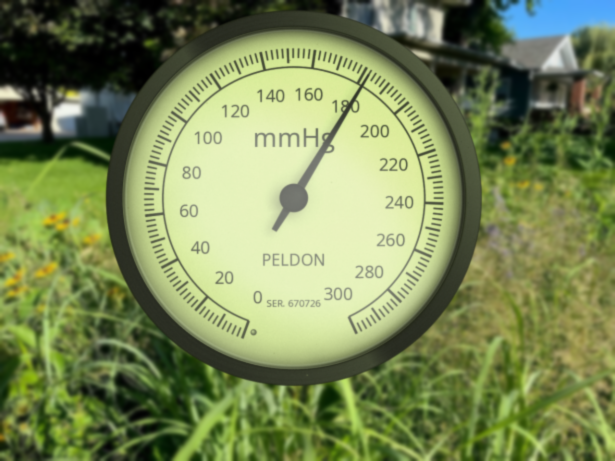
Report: 182; mmHg
